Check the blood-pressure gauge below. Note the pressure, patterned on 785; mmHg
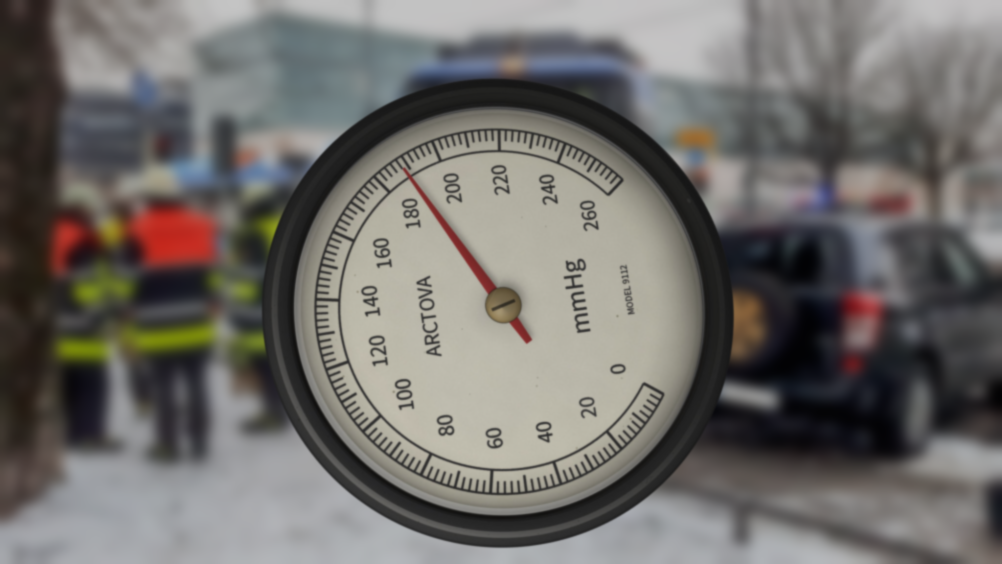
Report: 188; mmHg
